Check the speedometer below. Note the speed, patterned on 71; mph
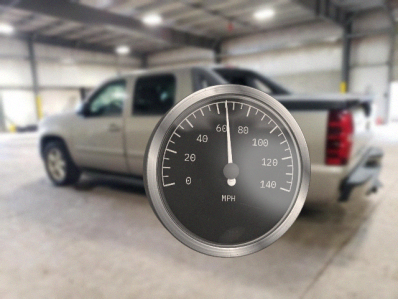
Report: 65; mph
